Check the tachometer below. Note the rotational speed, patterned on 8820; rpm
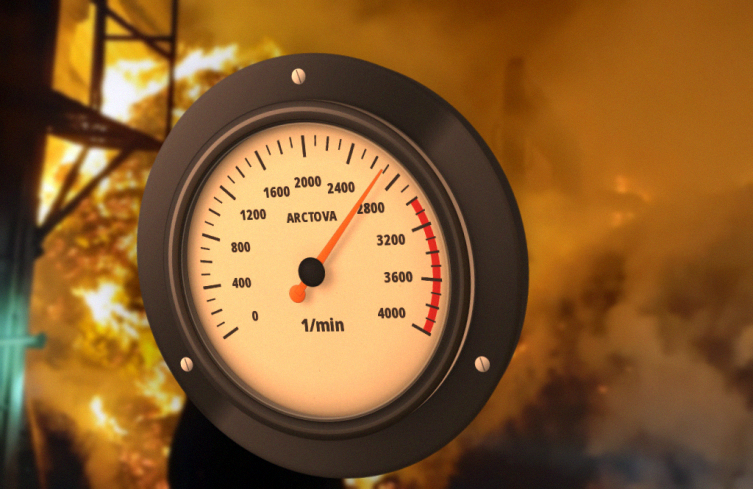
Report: 2700; rpm
